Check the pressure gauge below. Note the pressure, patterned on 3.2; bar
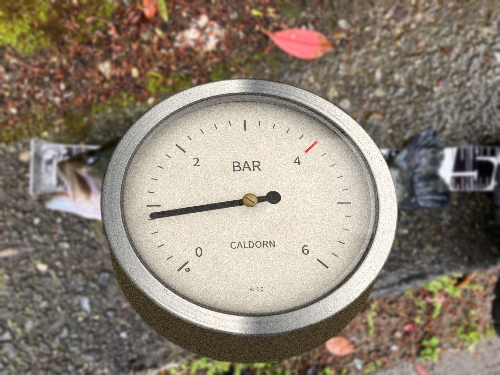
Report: 0.8; bar
